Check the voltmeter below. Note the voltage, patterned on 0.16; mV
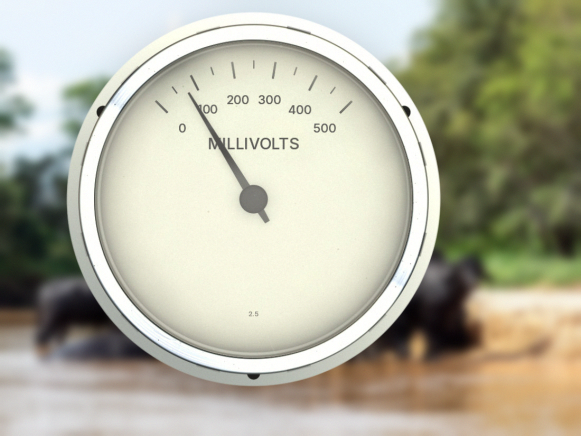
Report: 75; mV
